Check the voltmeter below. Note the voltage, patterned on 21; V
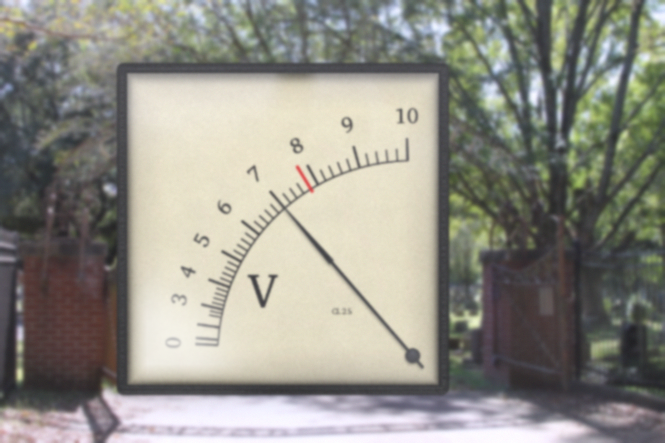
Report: 7; V
